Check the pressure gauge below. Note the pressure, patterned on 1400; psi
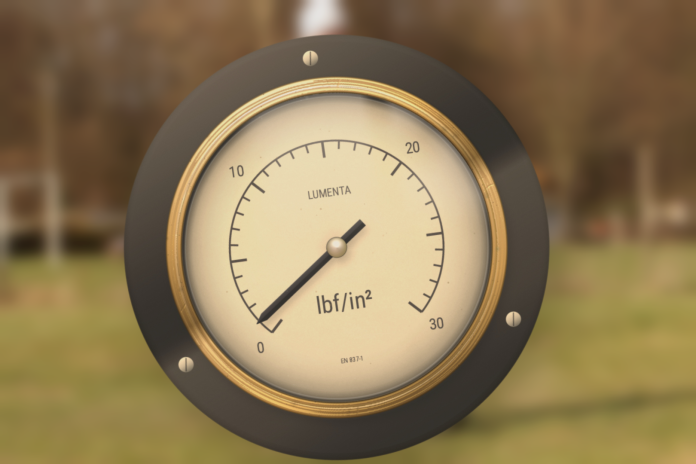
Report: 1; psi
